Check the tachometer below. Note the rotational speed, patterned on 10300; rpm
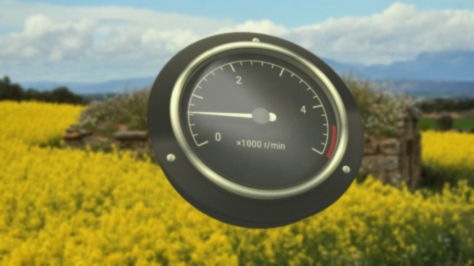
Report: 600; rpm
